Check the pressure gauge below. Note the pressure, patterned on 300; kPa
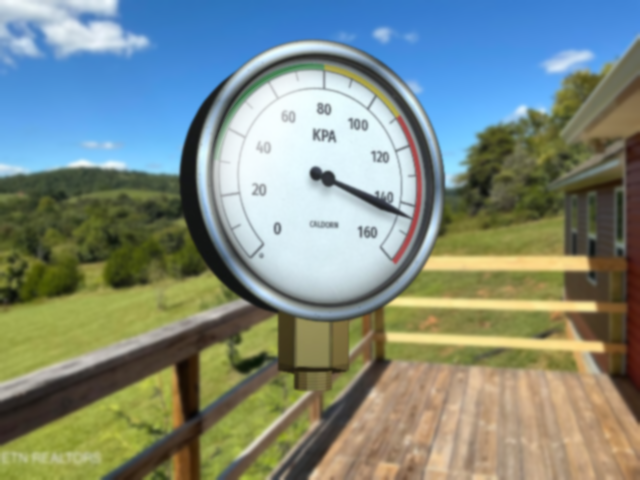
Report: 145; kPa
